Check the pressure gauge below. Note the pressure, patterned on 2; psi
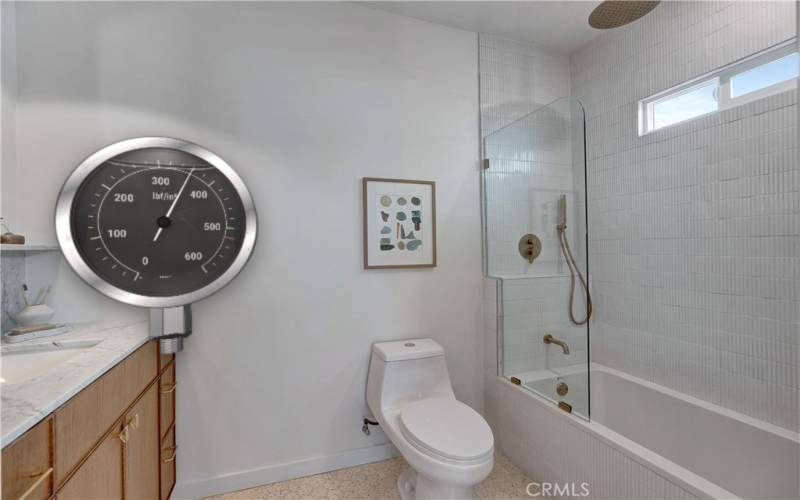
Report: 360; psi
